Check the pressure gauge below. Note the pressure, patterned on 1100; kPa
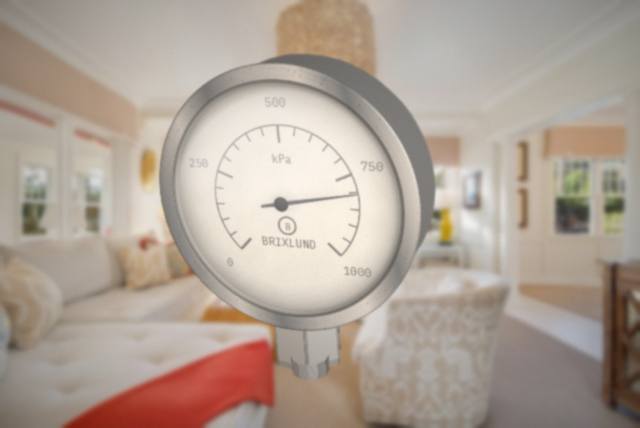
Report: 800; kPa
